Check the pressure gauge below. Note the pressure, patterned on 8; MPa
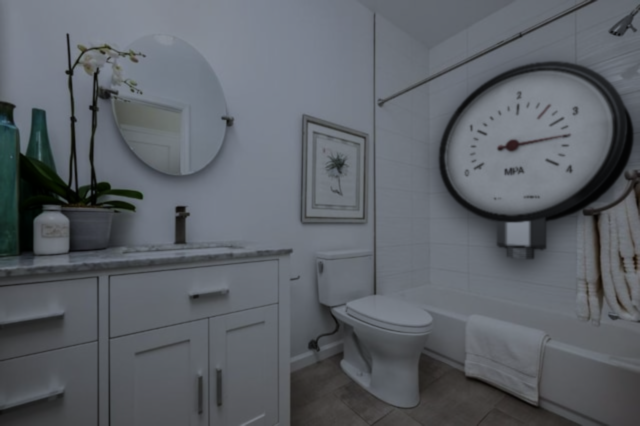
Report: 3.4; MPa
